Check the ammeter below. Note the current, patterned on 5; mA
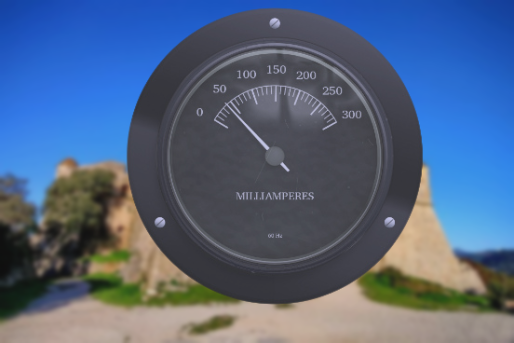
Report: 40; mA
